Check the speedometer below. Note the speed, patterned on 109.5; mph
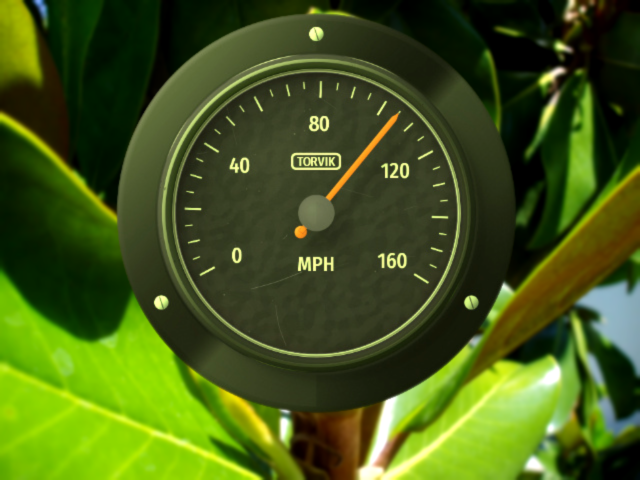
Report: 105; mph
